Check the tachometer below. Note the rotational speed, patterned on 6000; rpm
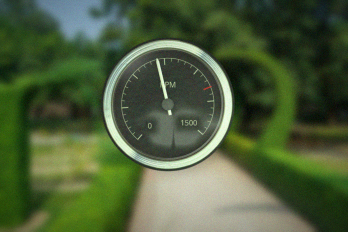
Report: 700; rpm
